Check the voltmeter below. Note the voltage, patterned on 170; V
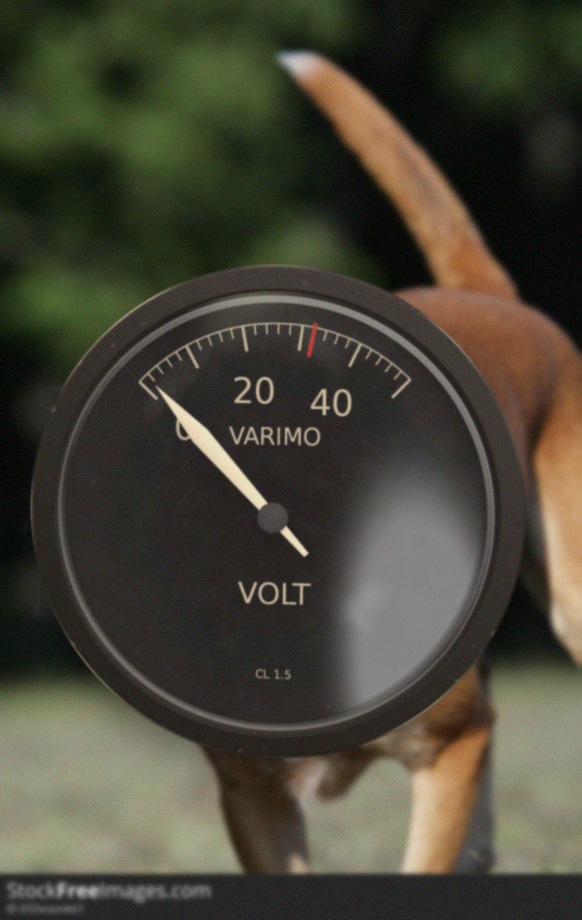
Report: 2; V
